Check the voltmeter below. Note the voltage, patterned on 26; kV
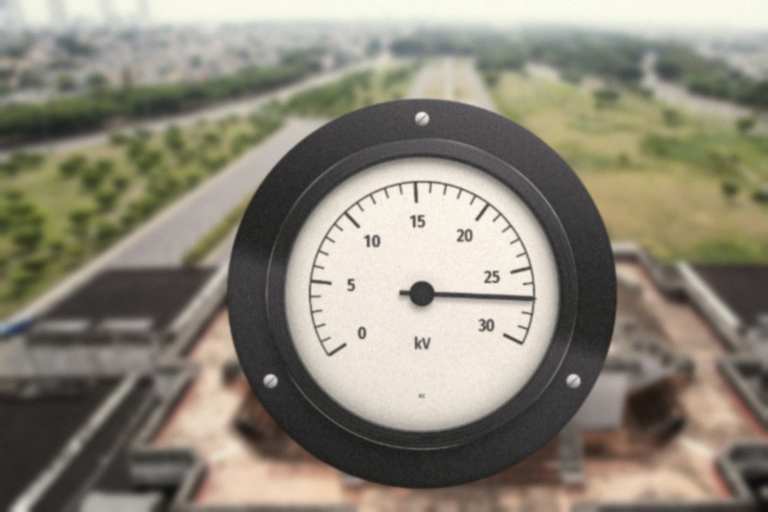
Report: 27; kV
